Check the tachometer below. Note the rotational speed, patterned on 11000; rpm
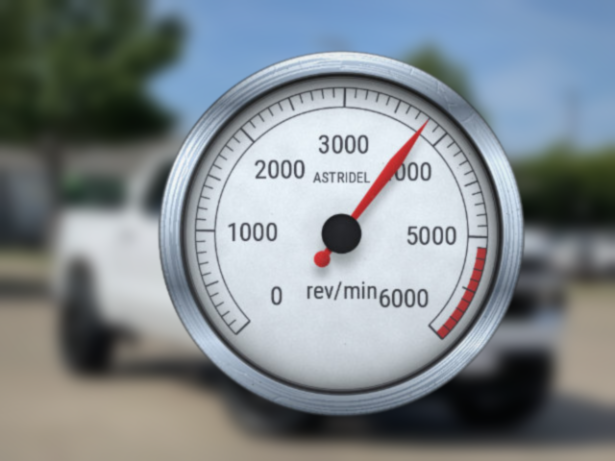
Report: 3800; rpm
